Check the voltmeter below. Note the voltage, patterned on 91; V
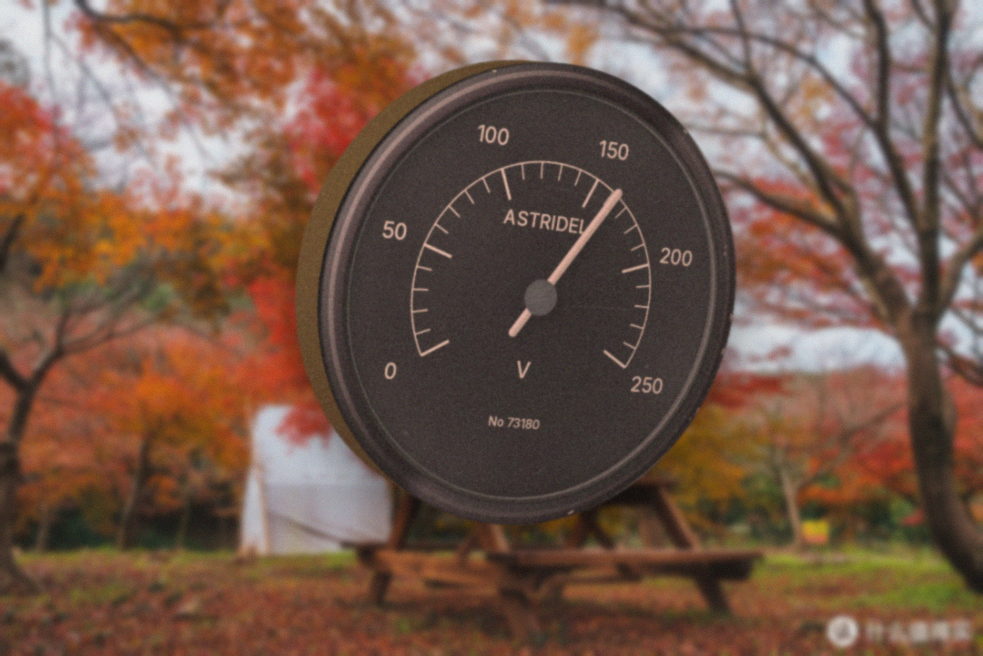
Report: 160; V
